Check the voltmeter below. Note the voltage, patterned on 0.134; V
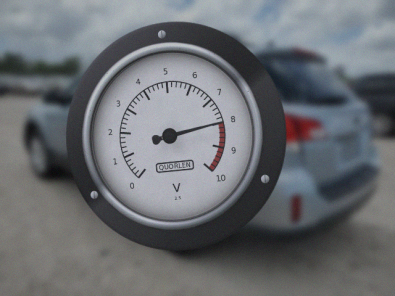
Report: 8; V
